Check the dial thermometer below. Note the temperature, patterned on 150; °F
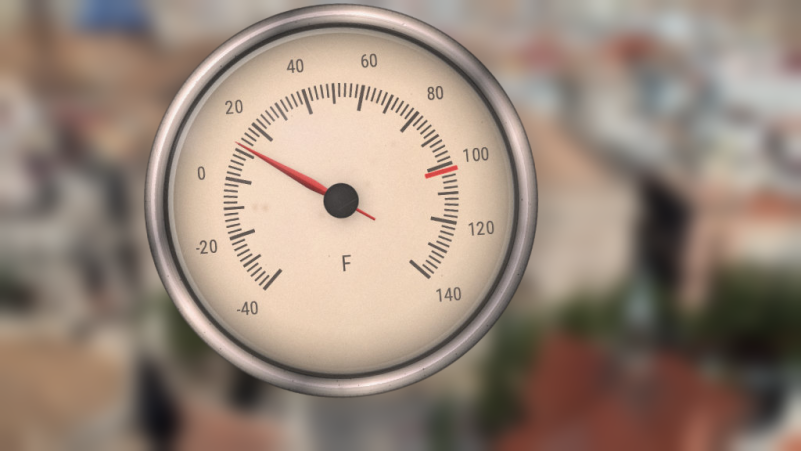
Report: 12; °F
